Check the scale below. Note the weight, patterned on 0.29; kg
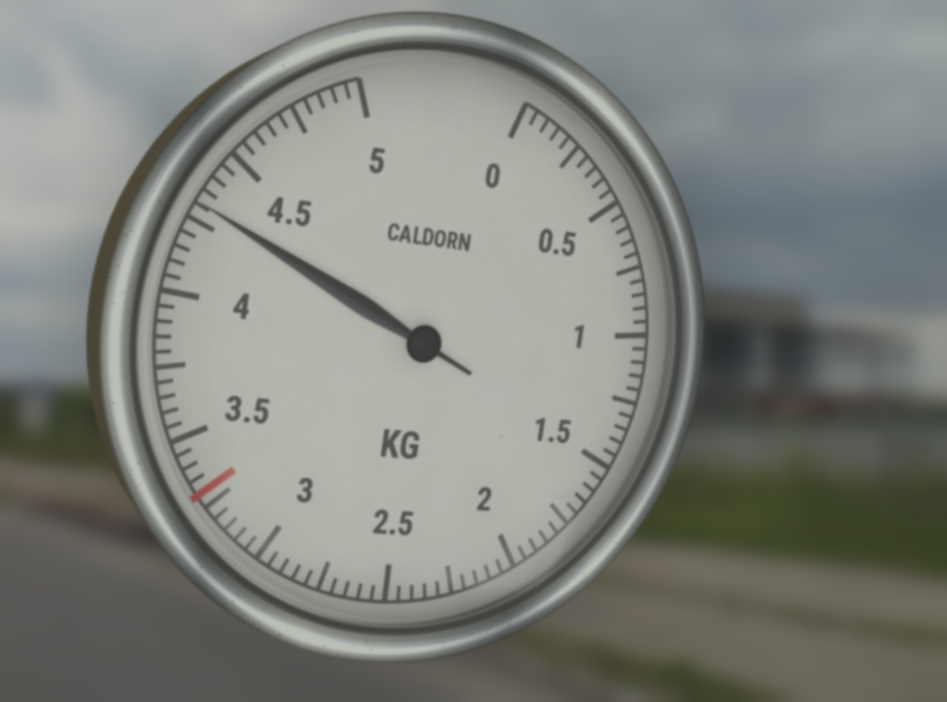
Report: 4.3; kg
